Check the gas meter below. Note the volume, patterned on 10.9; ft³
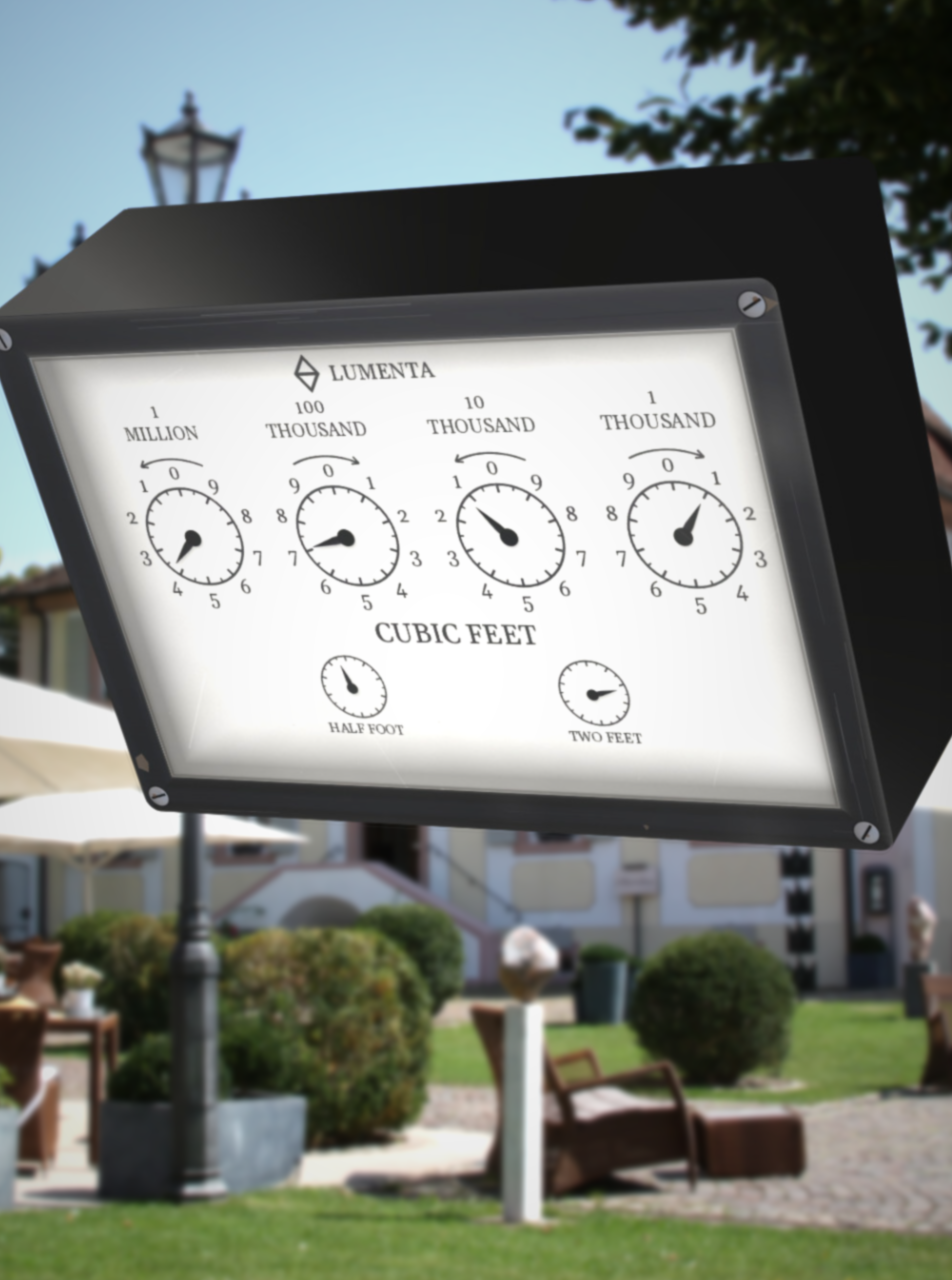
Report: 371100; ft³
